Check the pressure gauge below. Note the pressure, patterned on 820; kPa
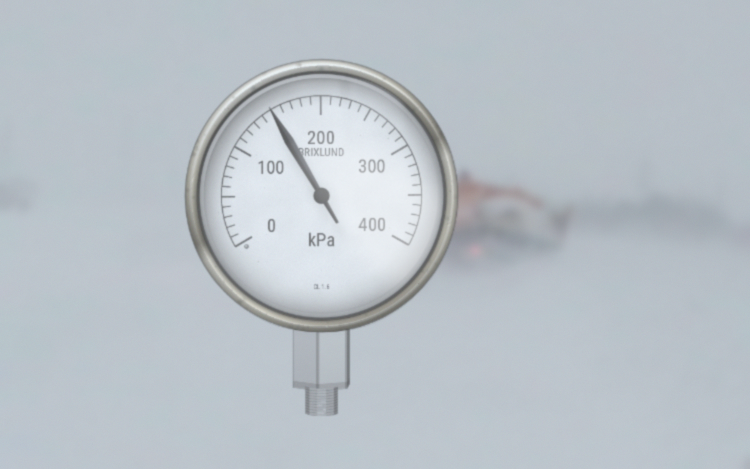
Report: 150; kPa
